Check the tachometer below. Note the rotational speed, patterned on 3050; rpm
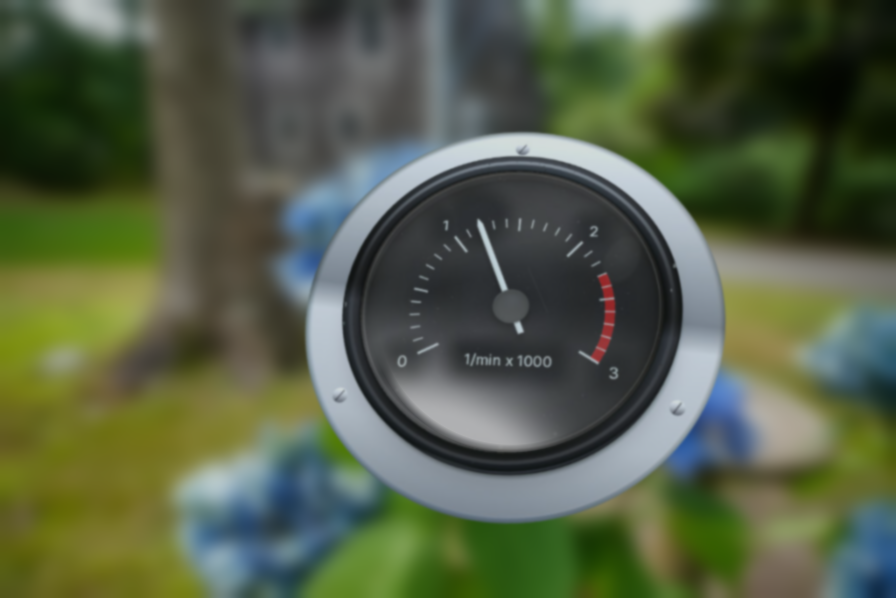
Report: 1200; rpm
